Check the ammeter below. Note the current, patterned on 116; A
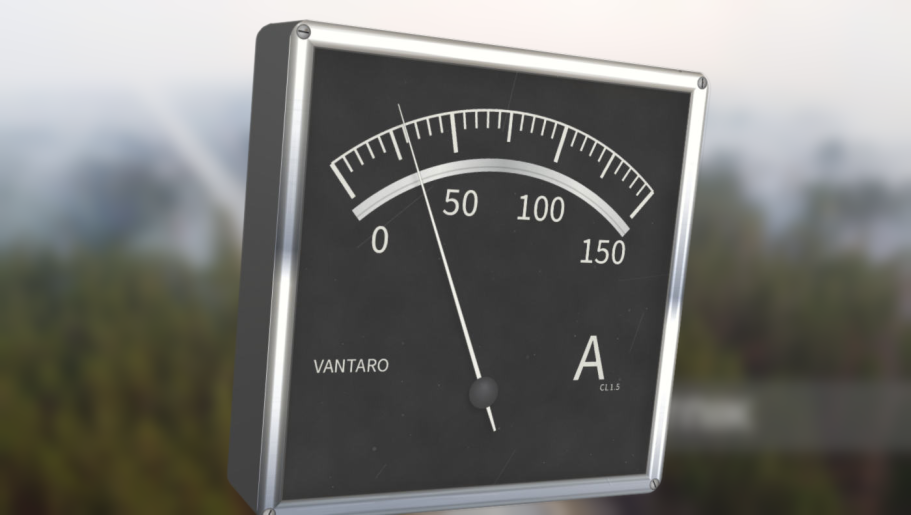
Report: 30; A
